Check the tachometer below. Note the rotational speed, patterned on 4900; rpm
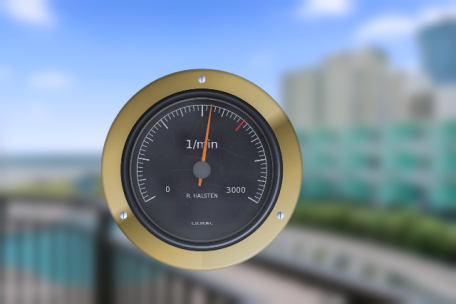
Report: 1600; rpm
